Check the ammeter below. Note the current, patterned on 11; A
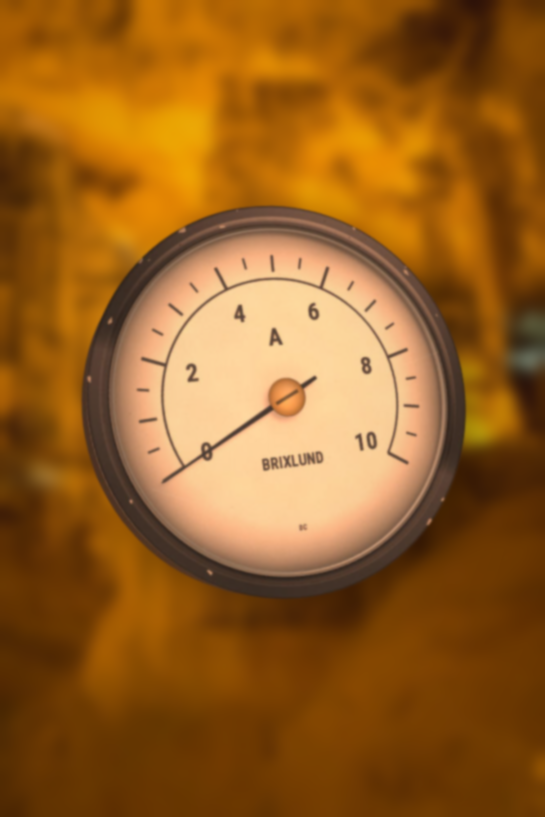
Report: 0; A
